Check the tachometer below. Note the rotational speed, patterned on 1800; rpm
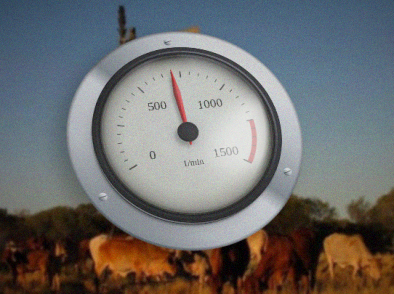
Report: 700; rpm
